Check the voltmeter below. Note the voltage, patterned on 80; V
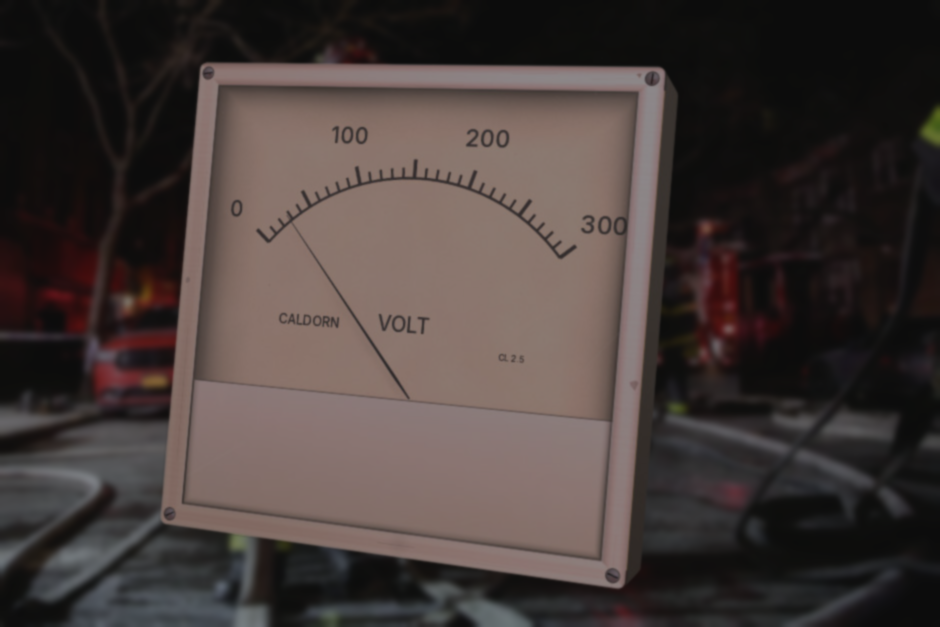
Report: 30; V
